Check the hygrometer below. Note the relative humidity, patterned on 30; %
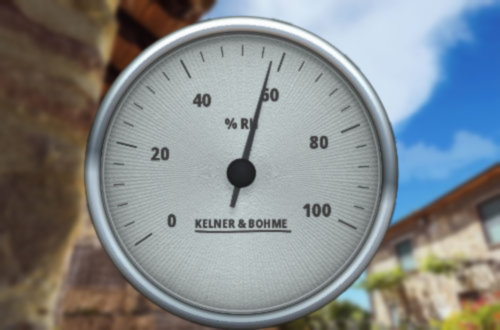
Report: 58; %
